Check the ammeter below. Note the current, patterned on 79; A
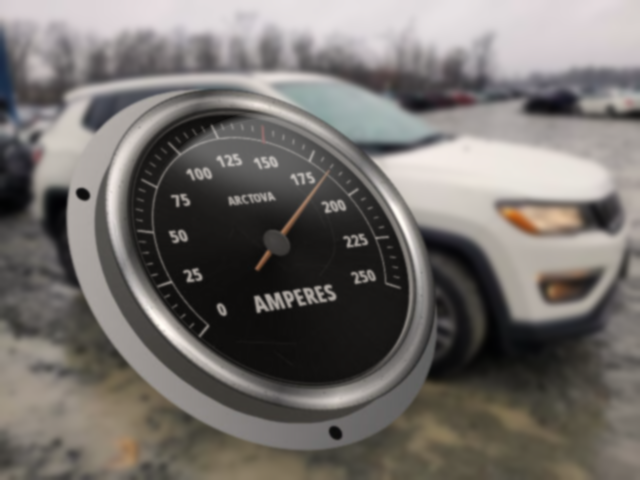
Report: 185; A
